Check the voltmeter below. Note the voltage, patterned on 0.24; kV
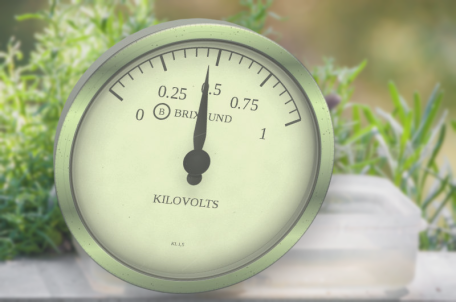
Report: 0.45; kV
